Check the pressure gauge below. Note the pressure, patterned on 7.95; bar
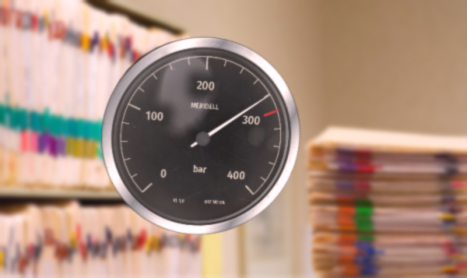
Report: 280; bar
